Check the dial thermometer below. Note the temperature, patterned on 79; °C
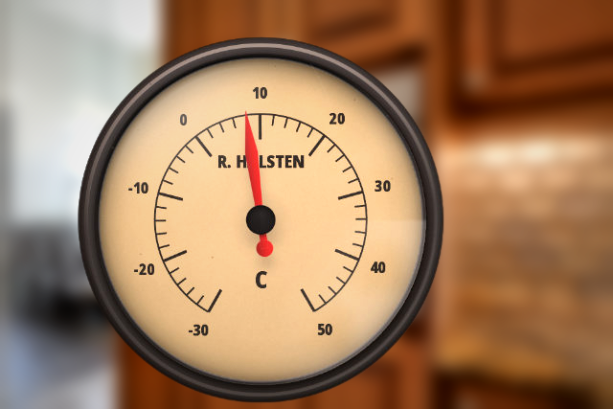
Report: 8; °C
